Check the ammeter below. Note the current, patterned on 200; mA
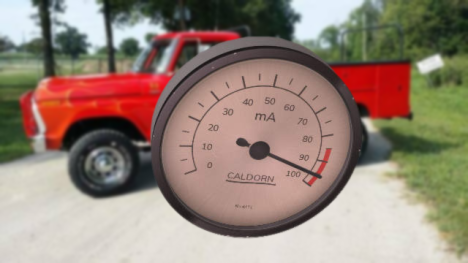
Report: 95; mA
